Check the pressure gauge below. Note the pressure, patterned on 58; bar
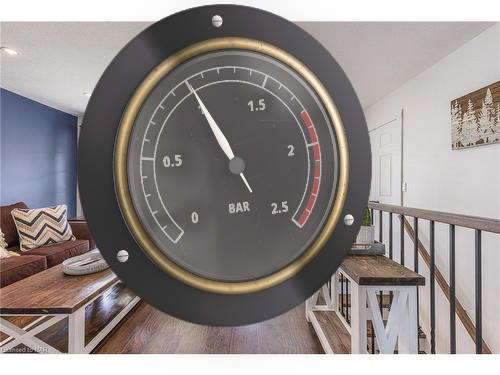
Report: 1; bar
